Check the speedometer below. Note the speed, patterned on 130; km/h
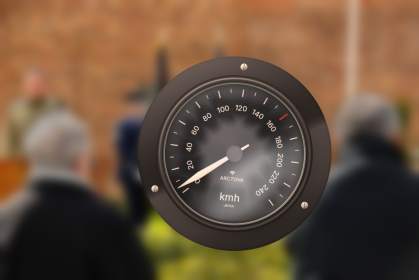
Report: 5; km/h
